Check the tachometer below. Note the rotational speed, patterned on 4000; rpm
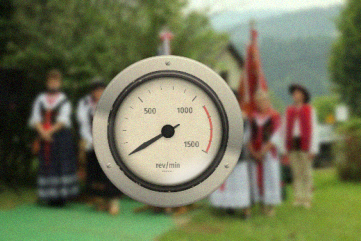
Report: 0; rpm
